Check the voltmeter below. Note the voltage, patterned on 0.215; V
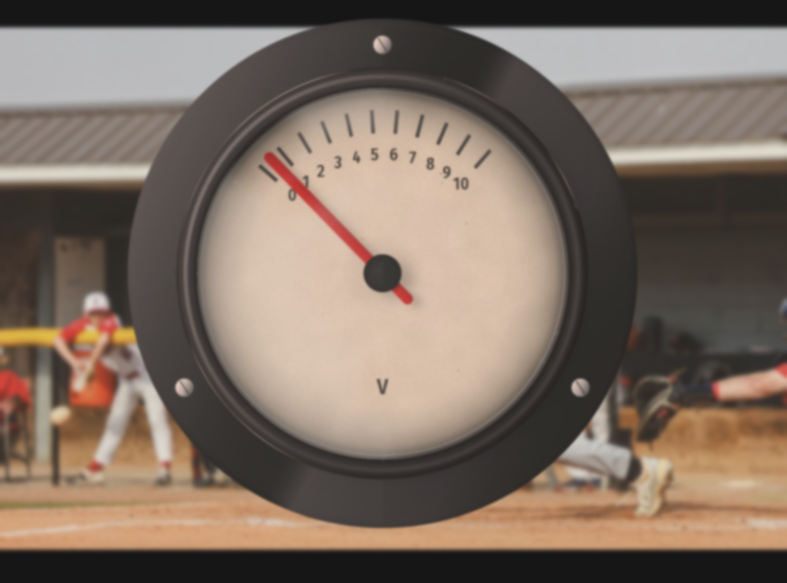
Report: 0.5; V
